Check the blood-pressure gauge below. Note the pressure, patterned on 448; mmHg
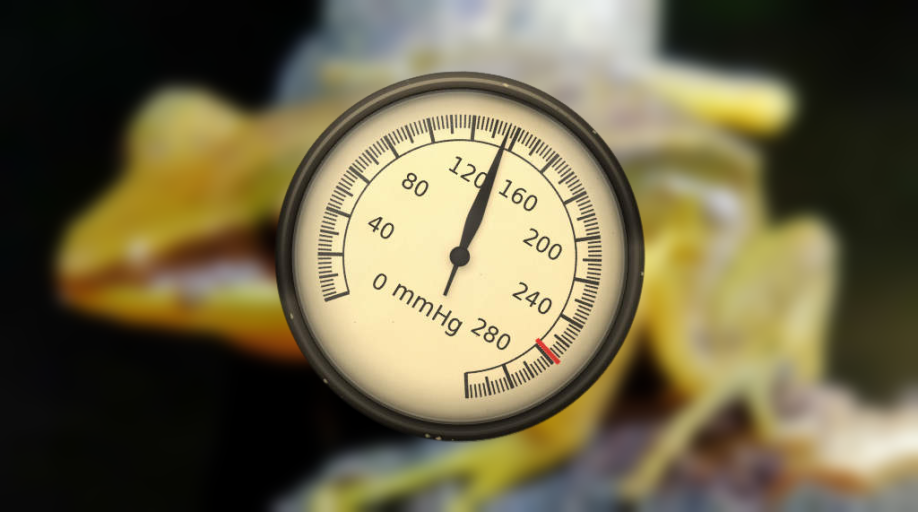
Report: 136; mmHg
